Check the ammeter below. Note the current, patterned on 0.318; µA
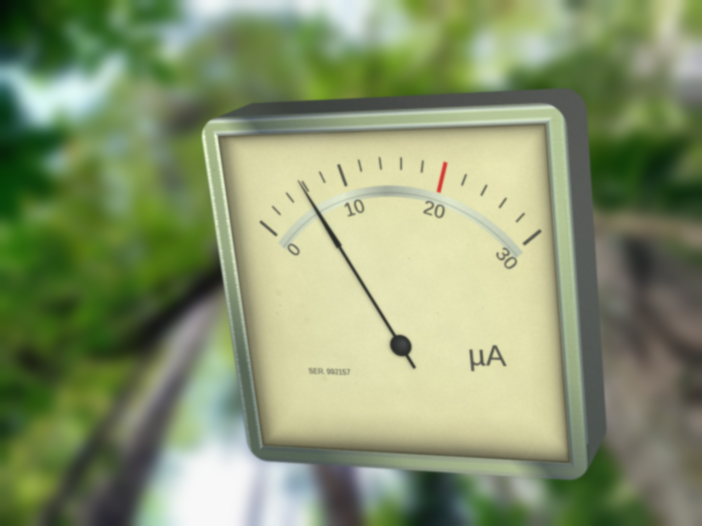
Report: 6; µA
